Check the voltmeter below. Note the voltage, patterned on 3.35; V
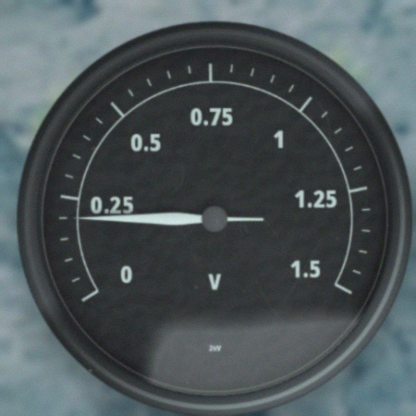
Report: 0.2; V
